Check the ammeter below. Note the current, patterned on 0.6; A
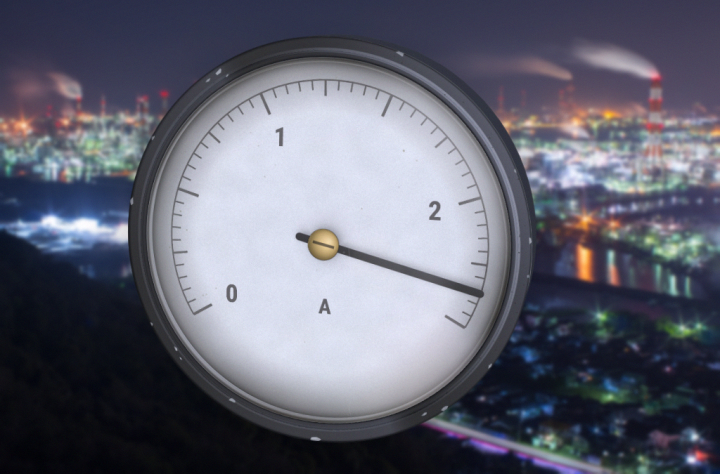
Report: 2.35; A
